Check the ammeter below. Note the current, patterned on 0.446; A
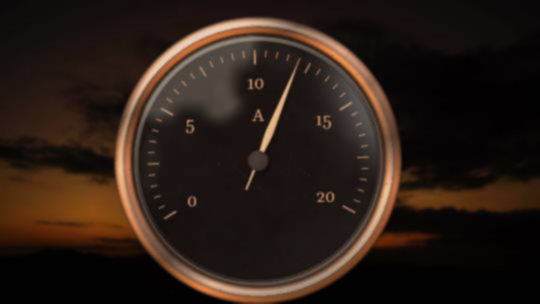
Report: 12; A
